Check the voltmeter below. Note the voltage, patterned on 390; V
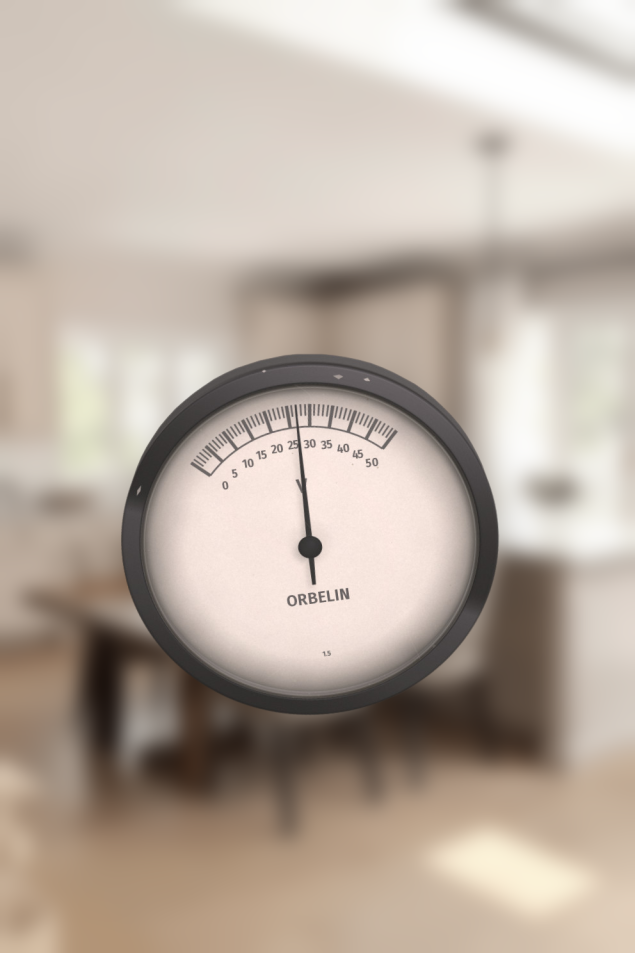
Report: 27; V
